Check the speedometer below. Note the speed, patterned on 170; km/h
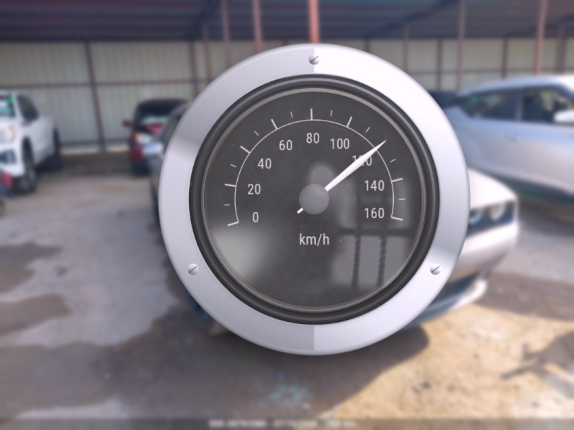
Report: 120; km/h
